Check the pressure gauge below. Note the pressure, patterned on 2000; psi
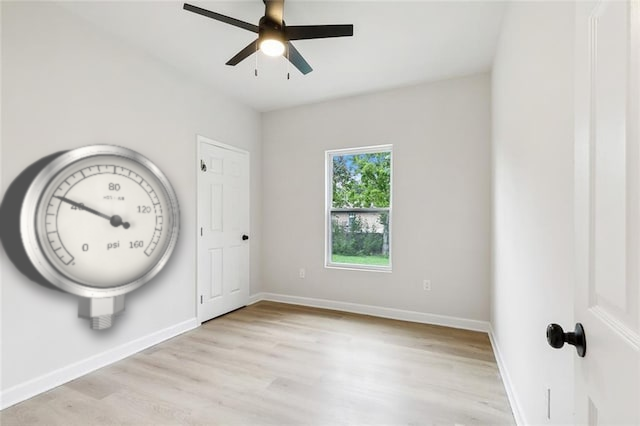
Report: 40; psi
